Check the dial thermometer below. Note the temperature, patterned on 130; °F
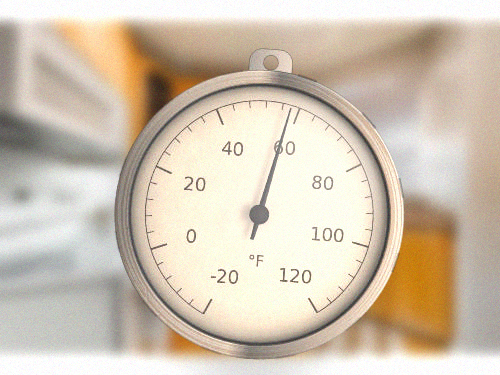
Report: 58; °F
